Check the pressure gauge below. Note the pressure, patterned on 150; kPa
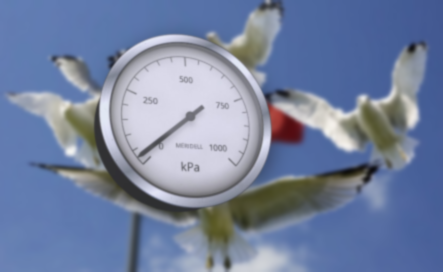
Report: 25; kPa
